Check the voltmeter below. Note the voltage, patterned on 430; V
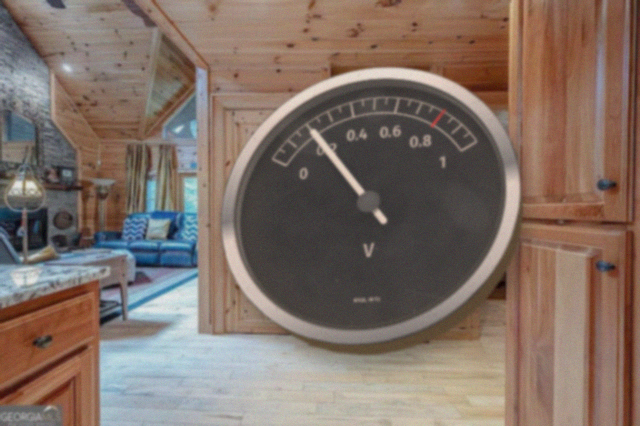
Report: 0.2; V
